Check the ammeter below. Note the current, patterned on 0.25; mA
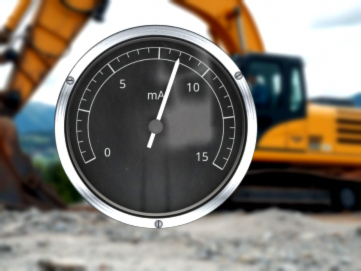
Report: 8.5; mA
